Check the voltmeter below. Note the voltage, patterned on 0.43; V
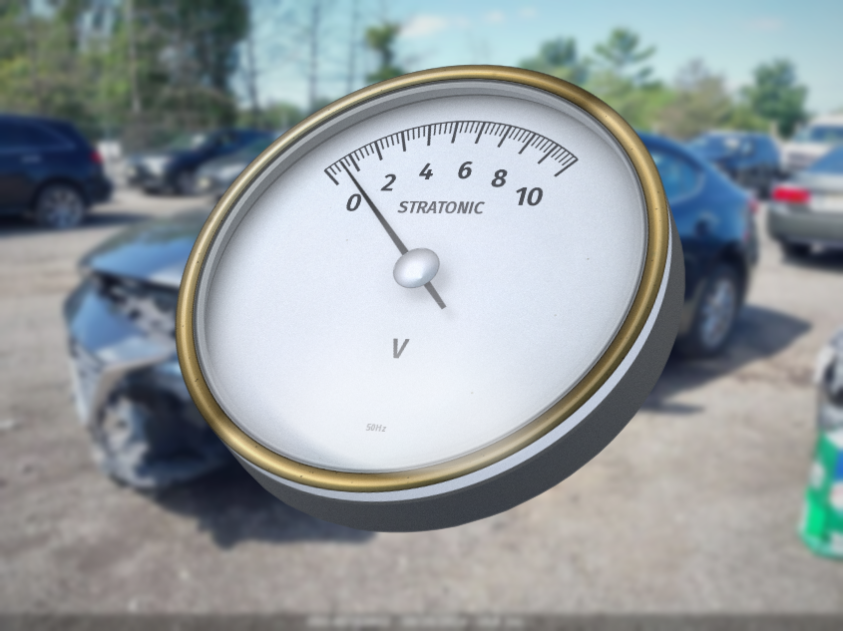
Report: 0.6; V
